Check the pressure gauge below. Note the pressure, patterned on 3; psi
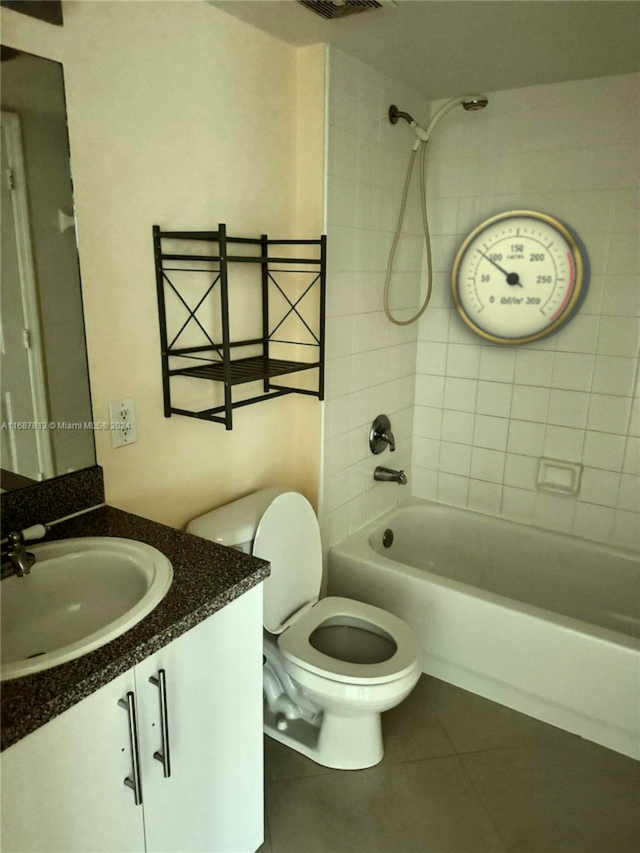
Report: 90; psi
